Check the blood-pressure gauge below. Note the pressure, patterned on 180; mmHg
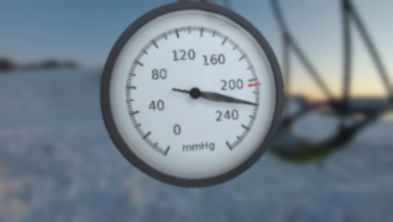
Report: 220; mmHg
